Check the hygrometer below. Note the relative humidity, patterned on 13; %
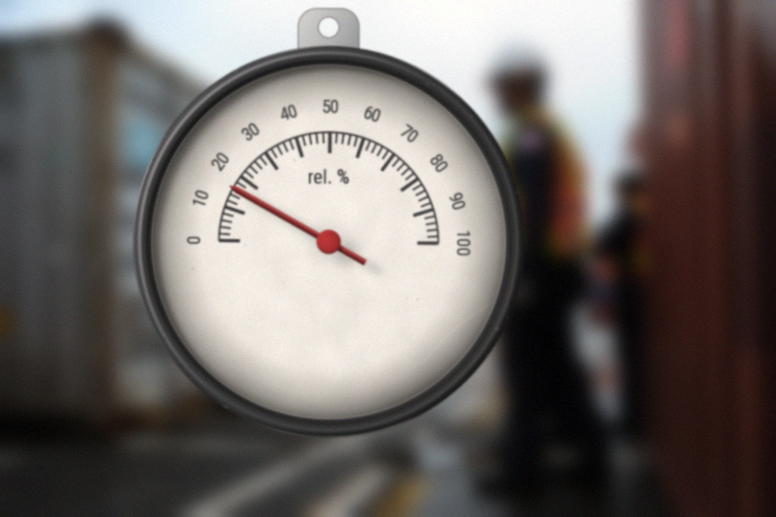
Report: 16; %
